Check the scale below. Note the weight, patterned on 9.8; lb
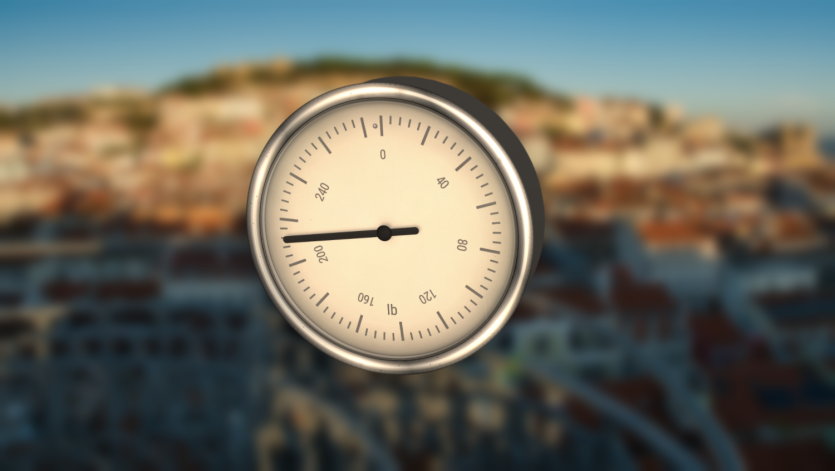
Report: 212; lb
